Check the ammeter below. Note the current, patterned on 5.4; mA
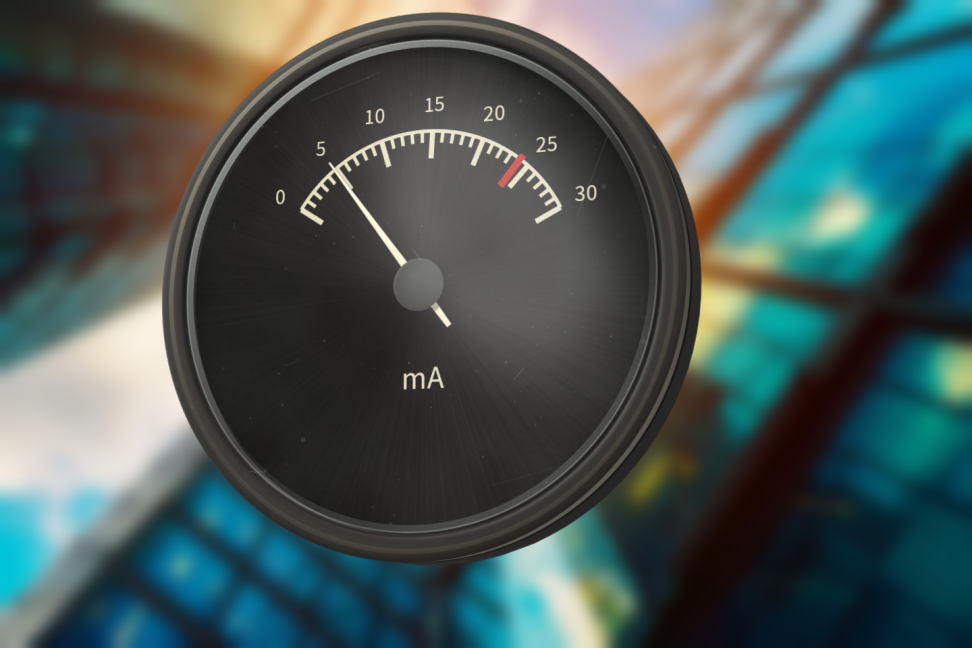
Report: 5; mA
